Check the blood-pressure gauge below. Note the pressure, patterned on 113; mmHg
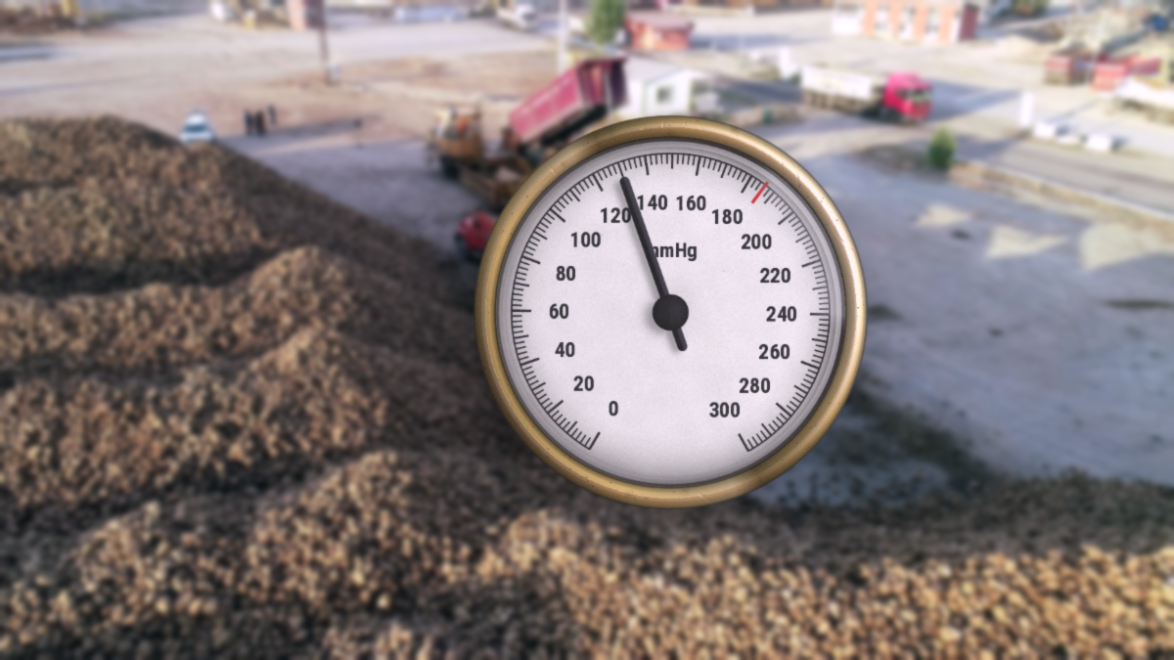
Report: 130; mmHg
